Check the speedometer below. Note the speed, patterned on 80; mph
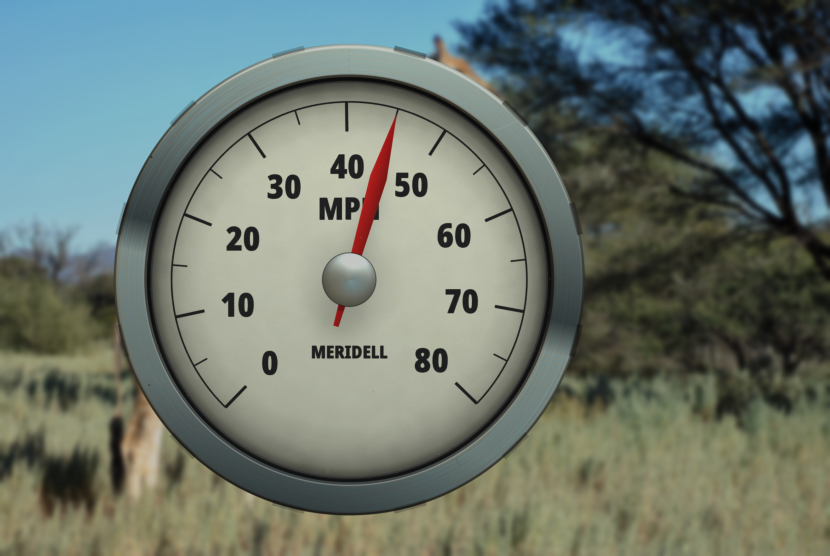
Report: 45; mph
